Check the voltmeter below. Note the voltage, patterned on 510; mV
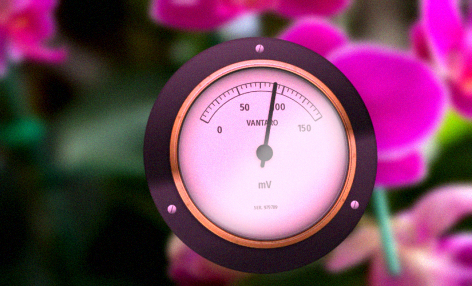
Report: 90; mV
